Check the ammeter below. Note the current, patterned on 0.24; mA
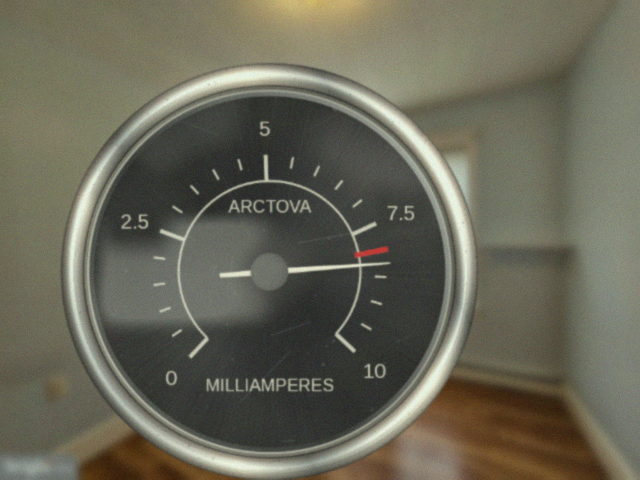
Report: 8.25; mA
